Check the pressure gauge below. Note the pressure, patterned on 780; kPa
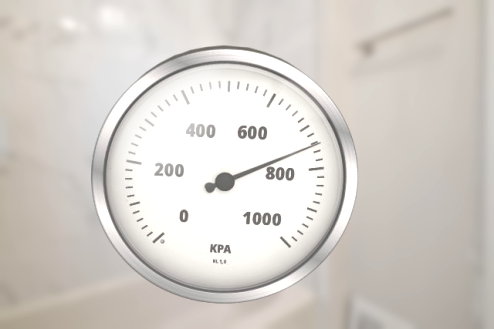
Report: 740; kPa
